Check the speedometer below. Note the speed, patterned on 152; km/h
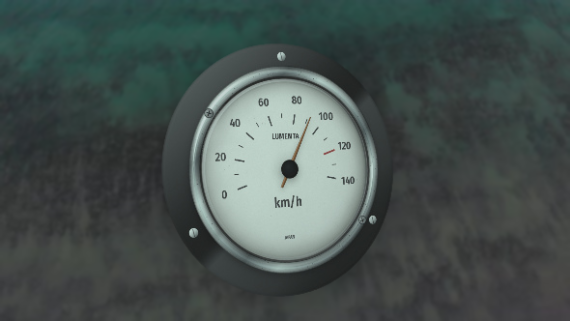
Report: 90; km/h
